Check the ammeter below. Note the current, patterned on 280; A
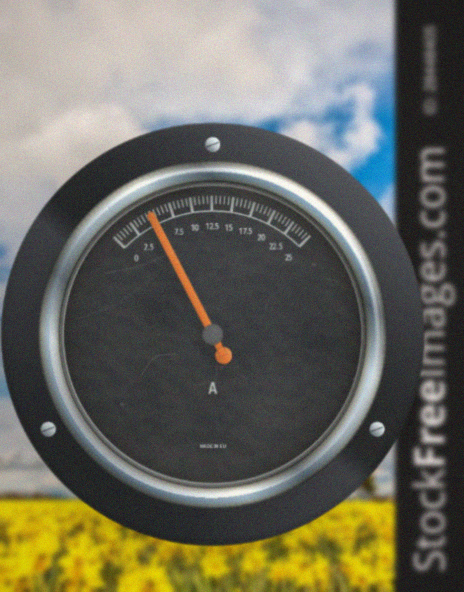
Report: 5; A
